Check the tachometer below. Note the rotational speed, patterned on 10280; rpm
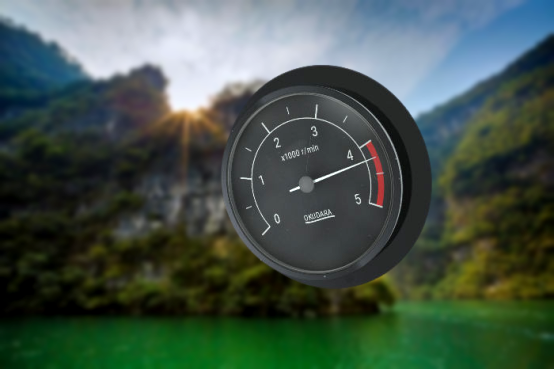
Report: 4250; rpm
